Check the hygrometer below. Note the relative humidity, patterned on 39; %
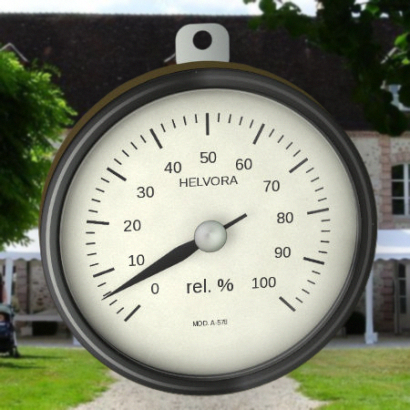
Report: 6; %
